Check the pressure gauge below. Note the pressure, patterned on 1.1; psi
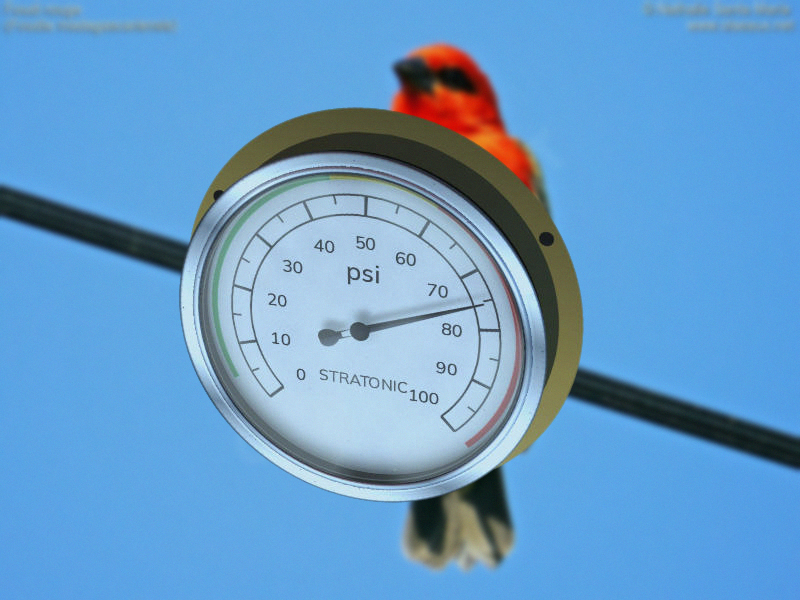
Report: 75; psi
